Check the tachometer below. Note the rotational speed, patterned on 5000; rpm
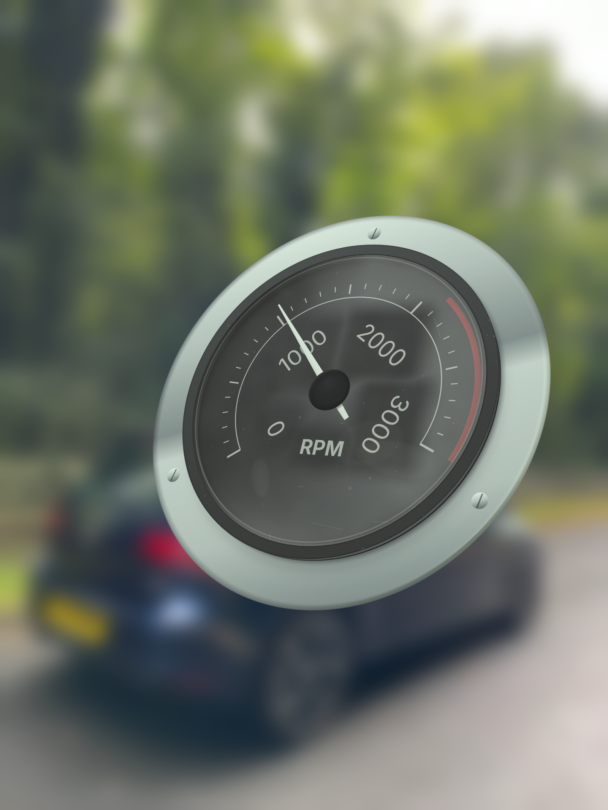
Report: 1050; rpm
